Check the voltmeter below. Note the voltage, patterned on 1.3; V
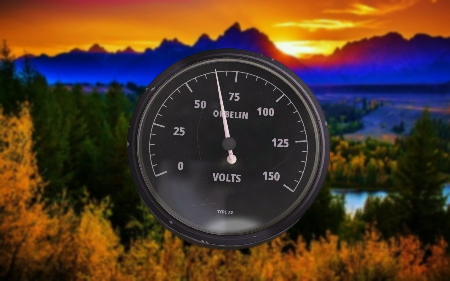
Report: 65; V
